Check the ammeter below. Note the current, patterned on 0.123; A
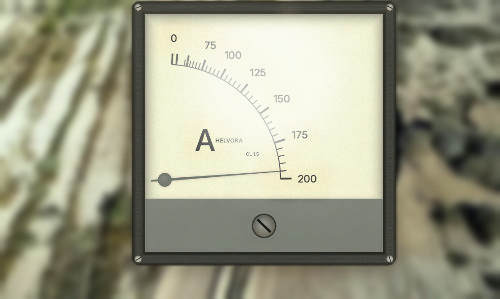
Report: 195; A
